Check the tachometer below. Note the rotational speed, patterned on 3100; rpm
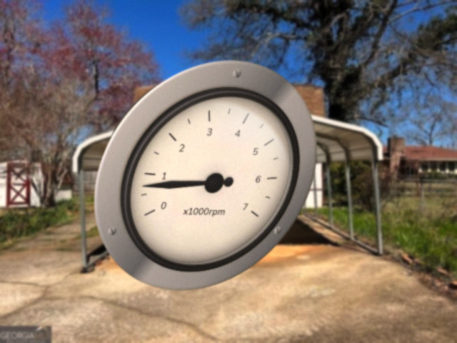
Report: 750; rpm
